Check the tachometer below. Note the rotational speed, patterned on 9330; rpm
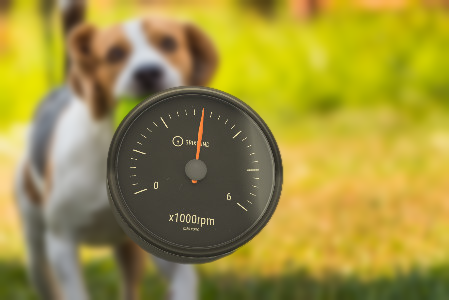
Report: 3000; rpm
